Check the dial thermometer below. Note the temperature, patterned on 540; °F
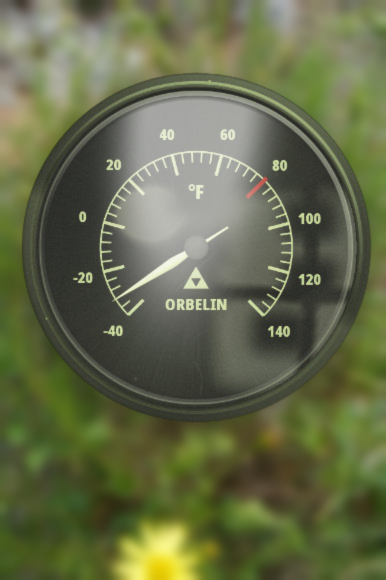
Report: -32; °F
